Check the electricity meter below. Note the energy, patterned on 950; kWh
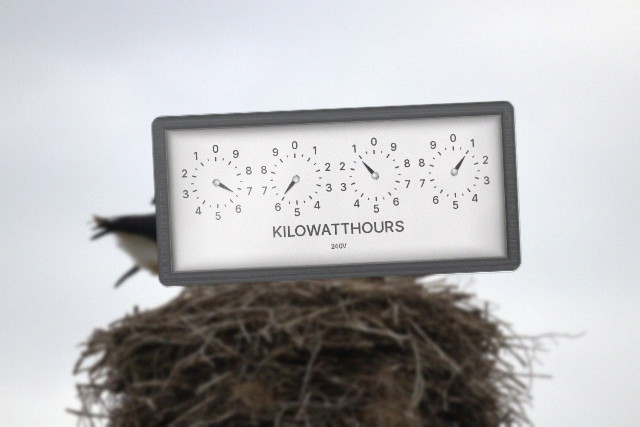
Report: 6611; kWh
